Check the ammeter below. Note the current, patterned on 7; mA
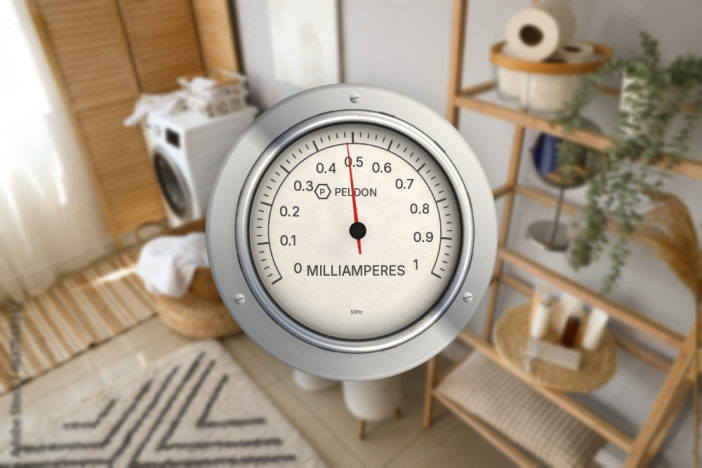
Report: 0.48; mA
